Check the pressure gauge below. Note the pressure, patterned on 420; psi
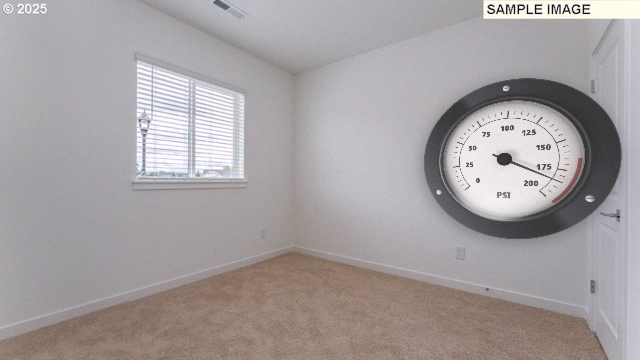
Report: 185; psi
